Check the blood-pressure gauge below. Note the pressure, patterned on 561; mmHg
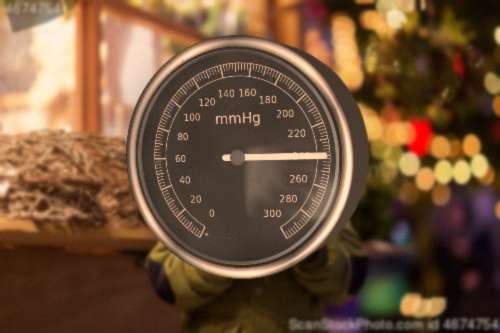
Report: 240; mmHg
